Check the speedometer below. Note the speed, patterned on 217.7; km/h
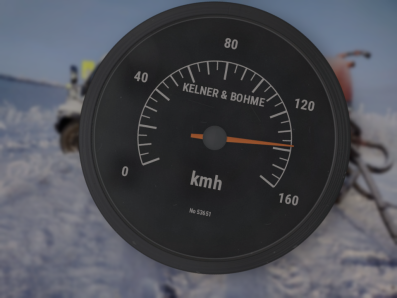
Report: 137.5; km/h
